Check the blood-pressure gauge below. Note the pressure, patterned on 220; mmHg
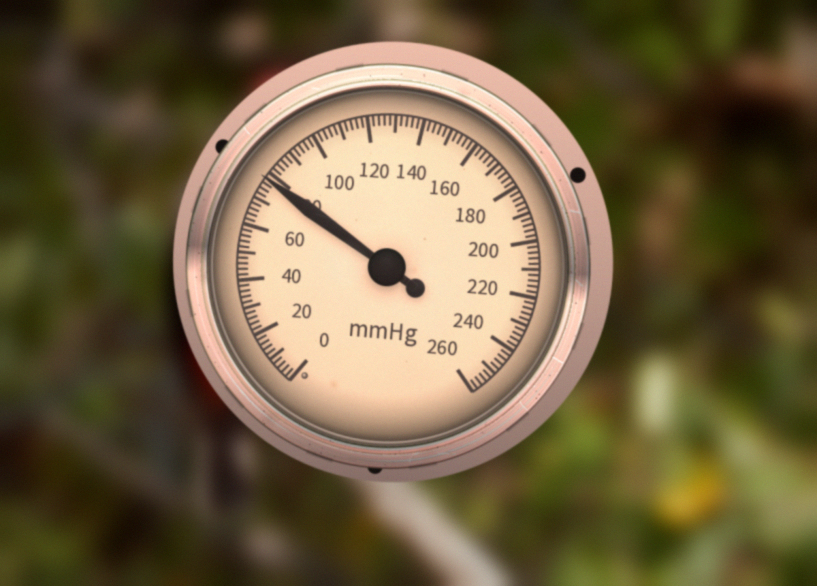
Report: 78; mmHg
